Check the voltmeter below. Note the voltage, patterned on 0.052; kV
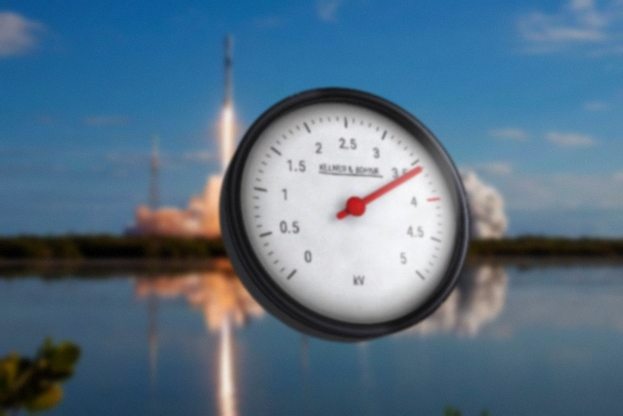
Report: 3.6; kV
